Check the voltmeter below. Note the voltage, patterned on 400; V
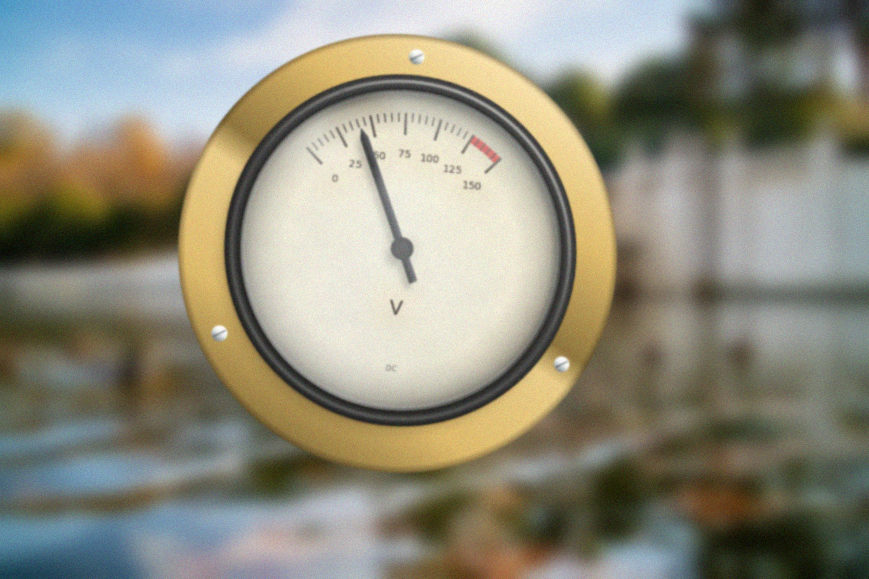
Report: 40; V
